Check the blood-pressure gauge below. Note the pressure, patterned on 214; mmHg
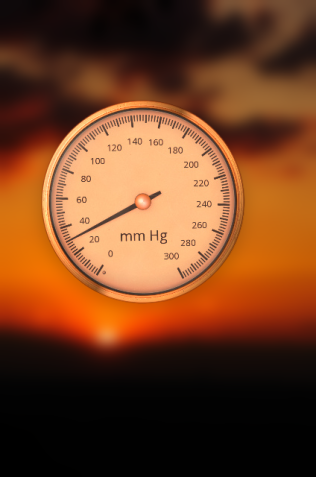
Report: 30; mmHg
